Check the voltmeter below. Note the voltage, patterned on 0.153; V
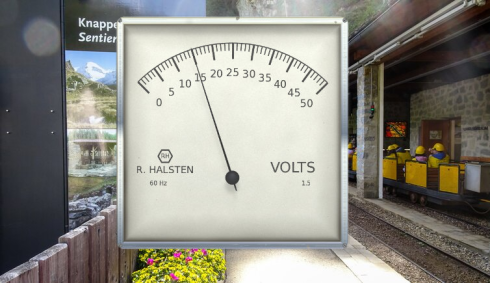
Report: 15; V
